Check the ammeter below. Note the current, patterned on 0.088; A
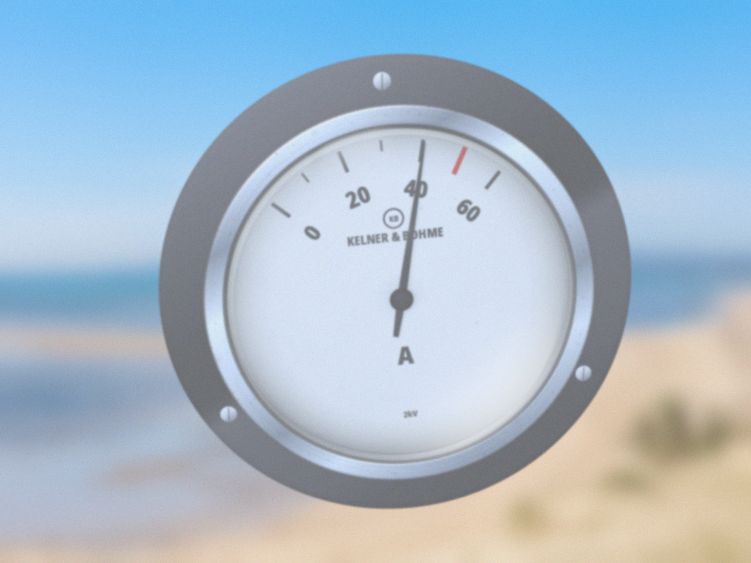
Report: 40; A
